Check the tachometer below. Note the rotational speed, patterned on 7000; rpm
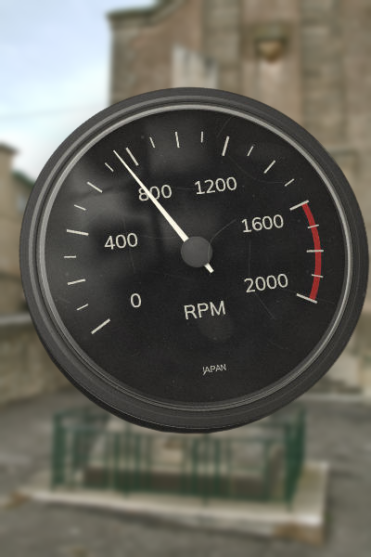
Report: 750; rpm
